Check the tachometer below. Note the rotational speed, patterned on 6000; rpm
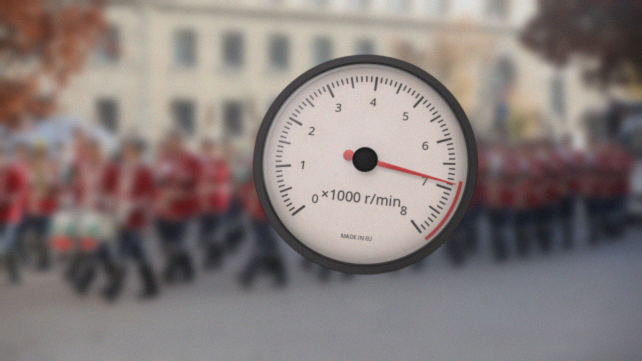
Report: 6900; rpm
